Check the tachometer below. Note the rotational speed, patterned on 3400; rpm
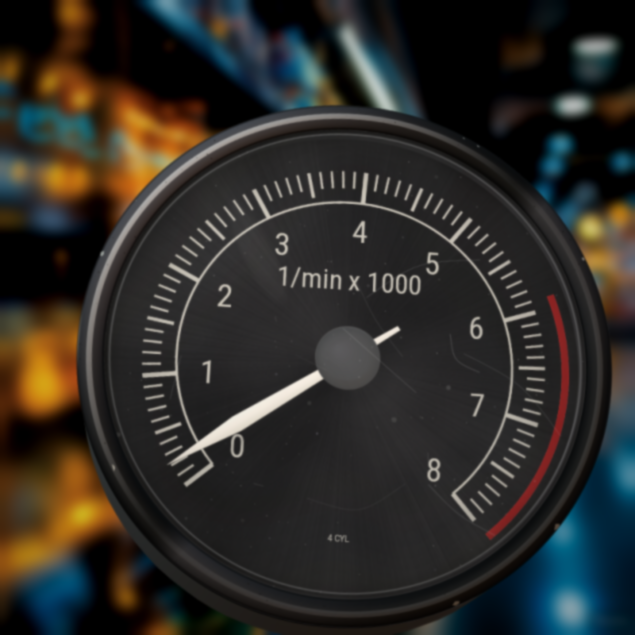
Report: 200; rpm
